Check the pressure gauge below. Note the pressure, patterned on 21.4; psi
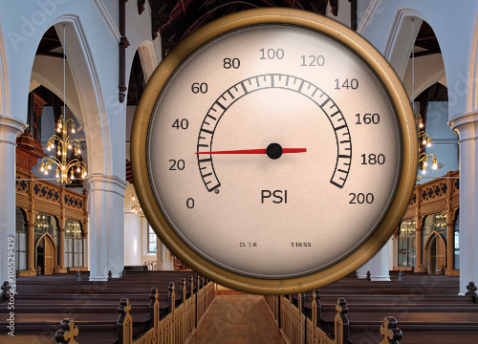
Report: 25; psi
